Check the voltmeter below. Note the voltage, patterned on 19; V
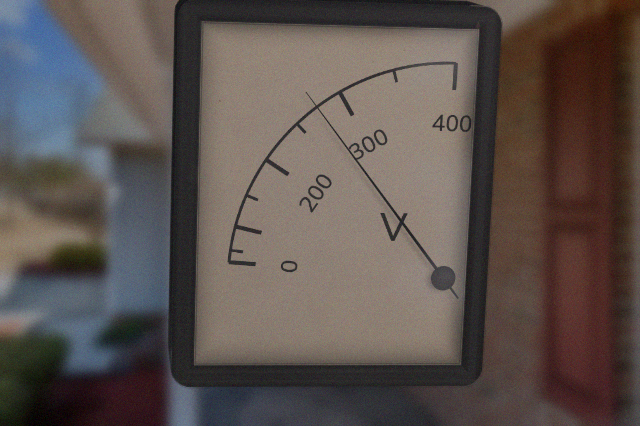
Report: 275; V
